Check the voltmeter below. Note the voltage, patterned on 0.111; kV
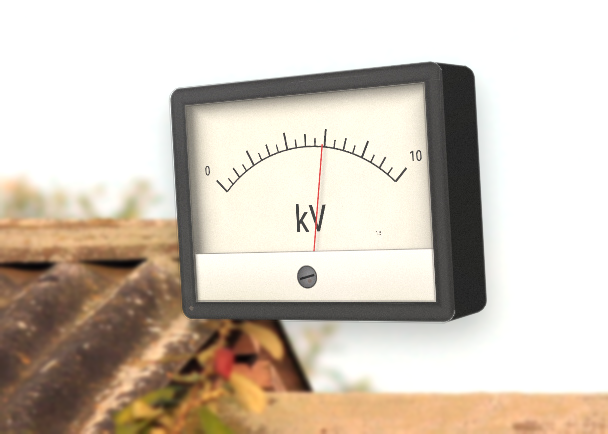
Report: 6; kV
